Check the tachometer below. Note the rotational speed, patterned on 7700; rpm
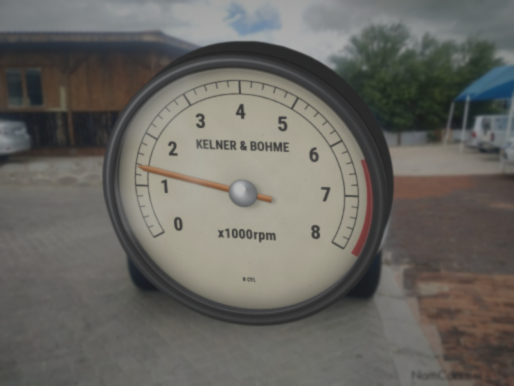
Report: 1400; rpm
